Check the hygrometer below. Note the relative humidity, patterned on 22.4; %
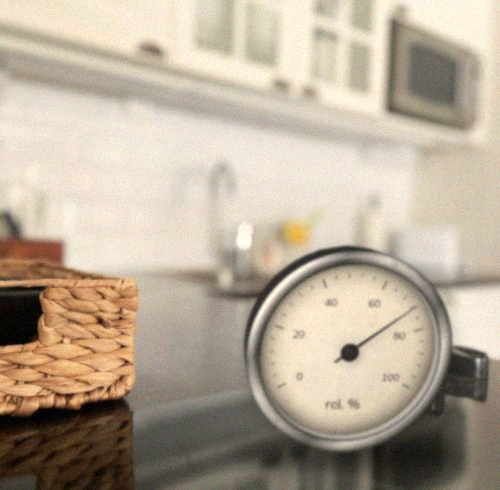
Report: 72; %
